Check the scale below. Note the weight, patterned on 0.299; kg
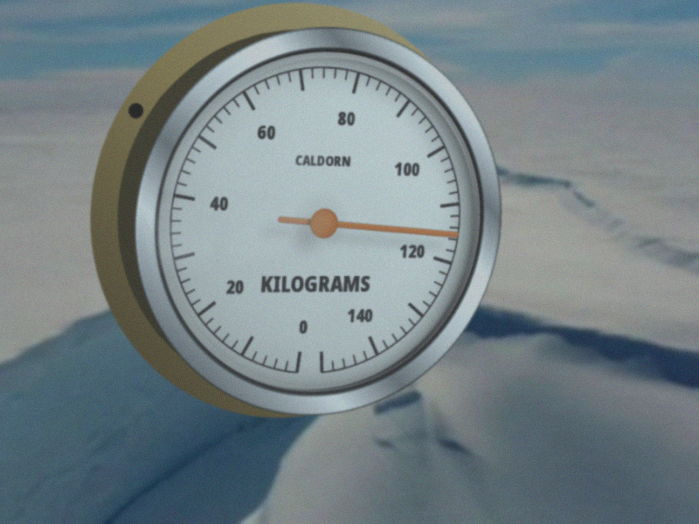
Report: 115; kg
